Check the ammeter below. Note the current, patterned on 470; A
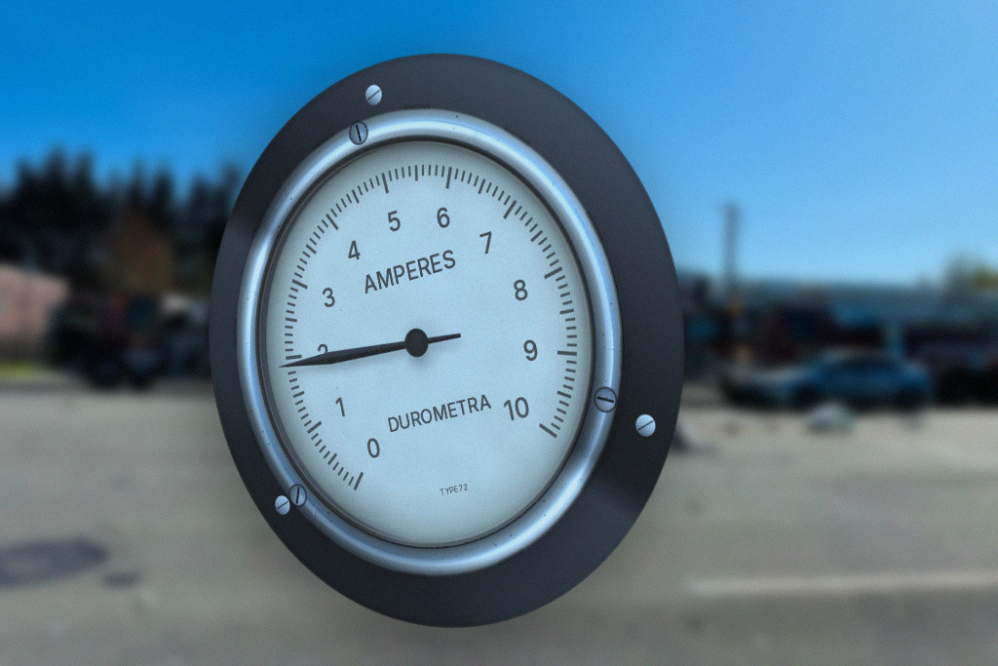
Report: 1.9; A
